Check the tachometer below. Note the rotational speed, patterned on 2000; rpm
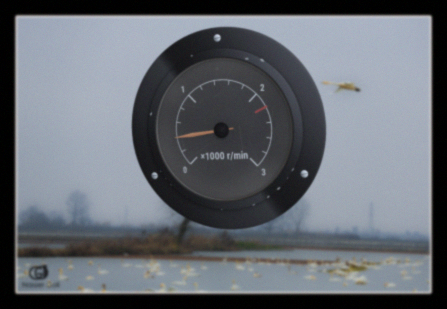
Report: 400; rpm
